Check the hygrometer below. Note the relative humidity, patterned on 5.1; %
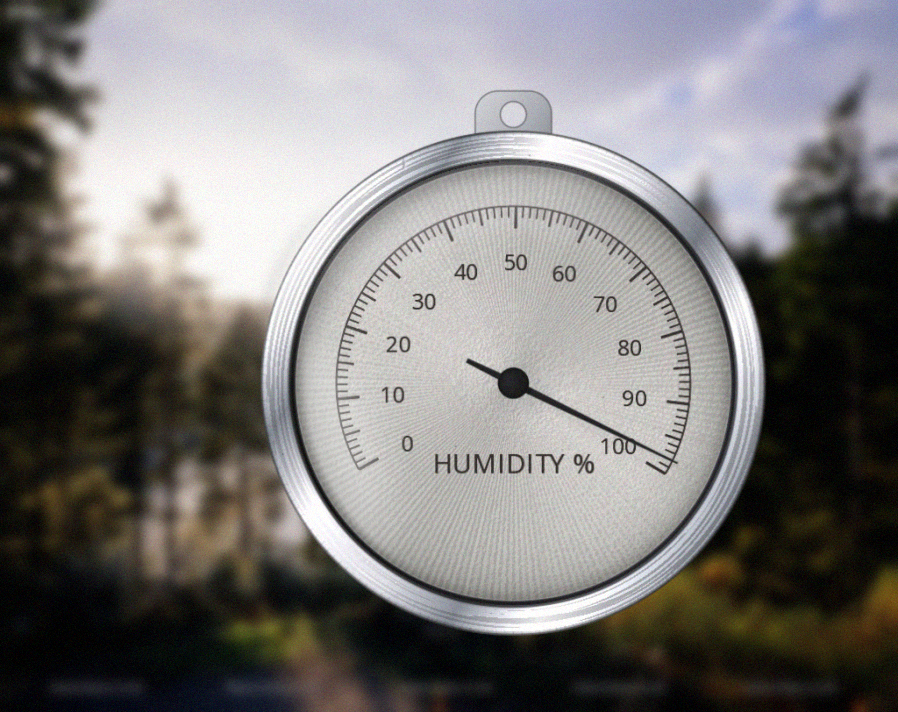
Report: 98; %
